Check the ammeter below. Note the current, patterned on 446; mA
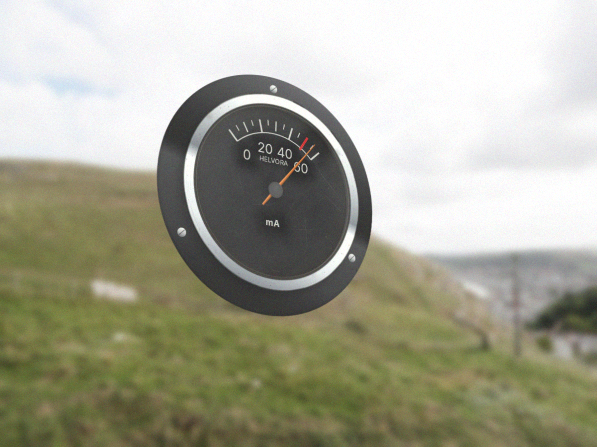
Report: 55; mA
